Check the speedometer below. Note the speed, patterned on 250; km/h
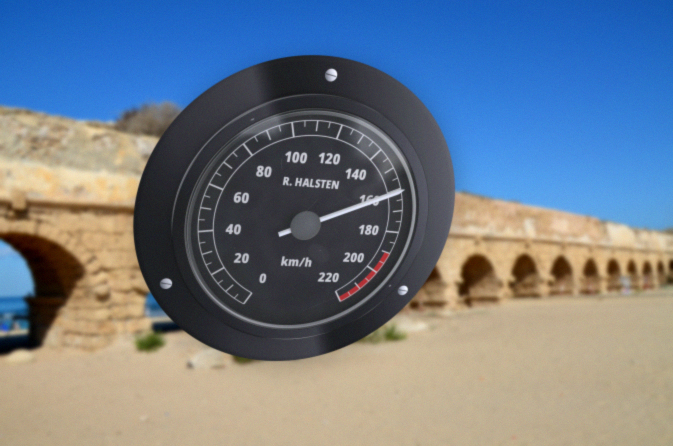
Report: 160; km/h
